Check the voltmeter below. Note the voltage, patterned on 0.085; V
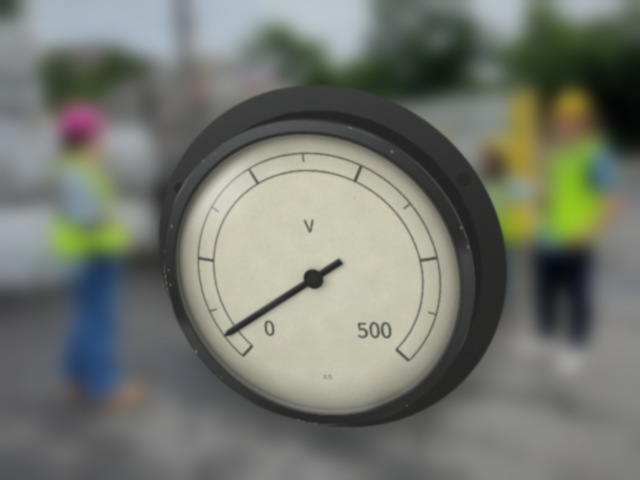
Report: 25; V
